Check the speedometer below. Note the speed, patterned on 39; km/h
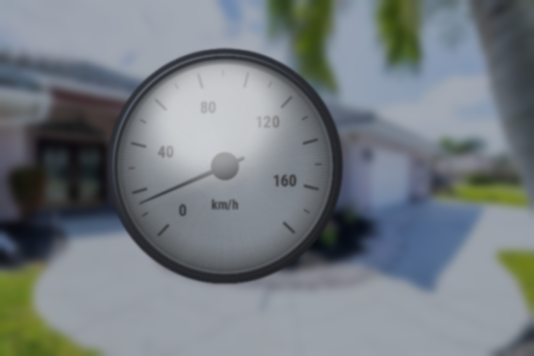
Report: 15; km/h
